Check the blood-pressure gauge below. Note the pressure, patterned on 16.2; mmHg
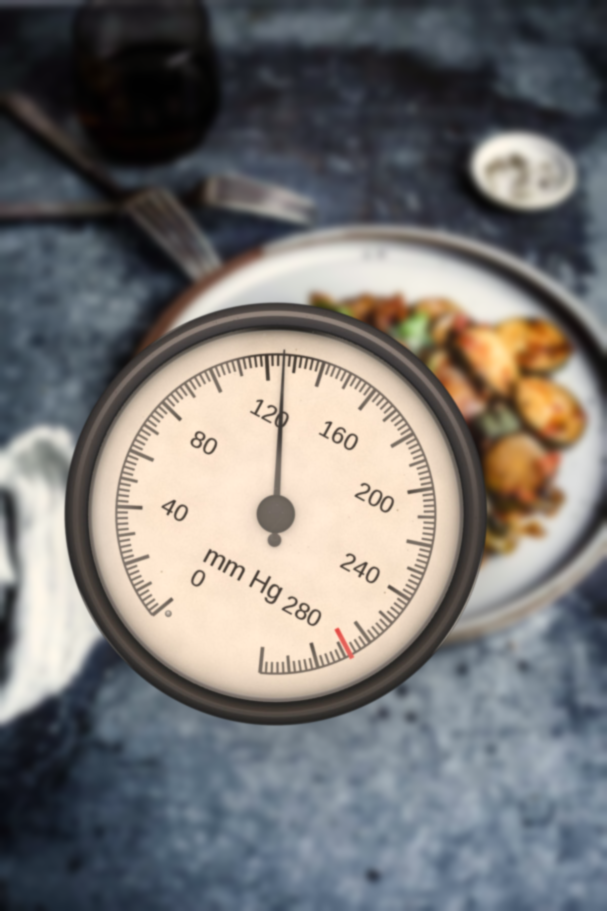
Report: 126; mmHg
